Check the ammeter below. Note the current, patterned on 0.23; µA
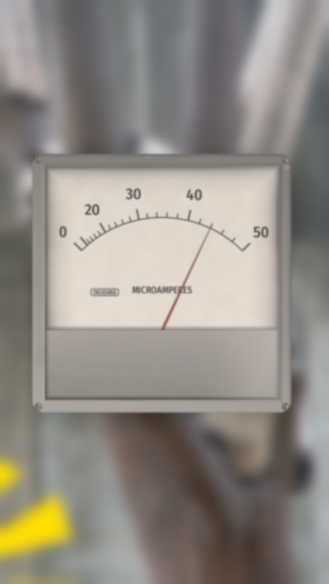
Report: 44; µA
